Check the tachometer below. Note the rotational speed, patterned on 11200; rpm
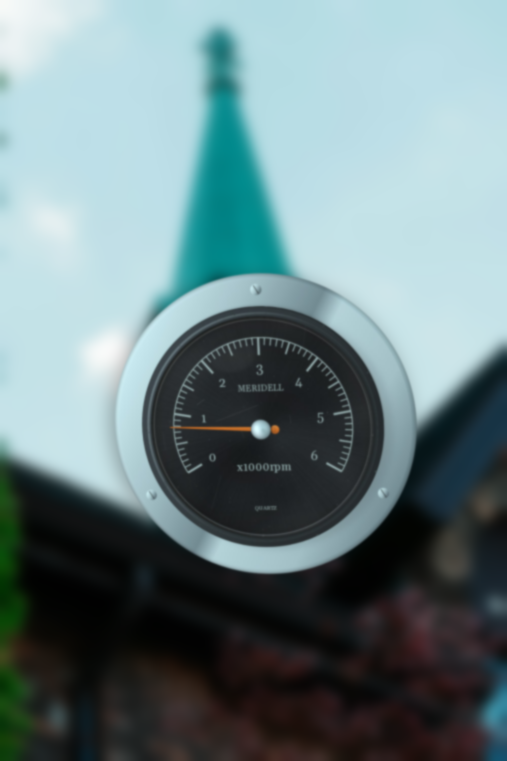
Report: 800; rpm
